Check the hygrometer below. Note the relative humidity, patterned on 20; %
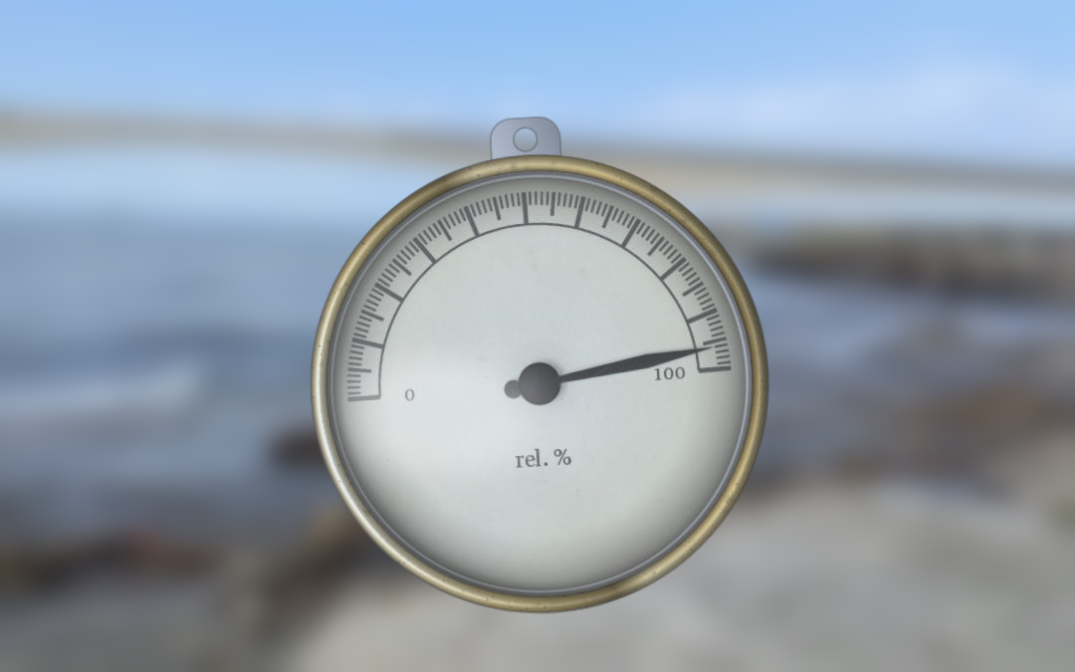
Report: 96; %
